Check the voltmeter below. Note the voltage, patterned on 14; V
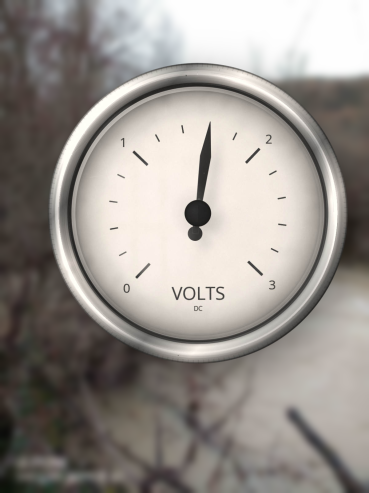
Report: 1.6; V
